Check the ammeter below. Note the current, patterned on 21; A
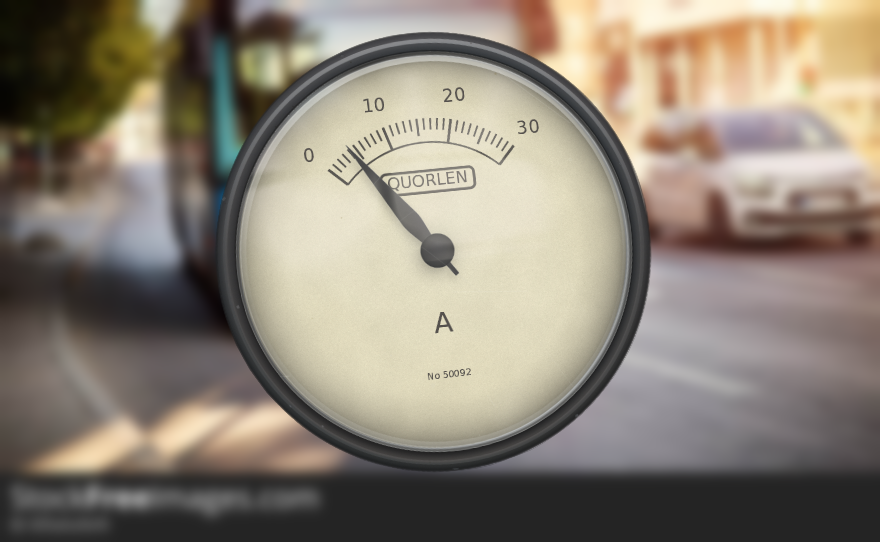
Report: 4; A
